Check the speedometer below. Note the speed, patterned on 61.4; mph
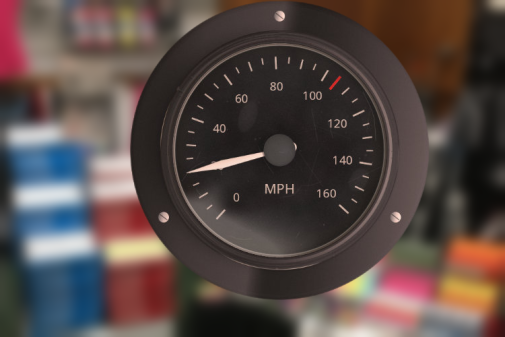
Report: 20; mph
